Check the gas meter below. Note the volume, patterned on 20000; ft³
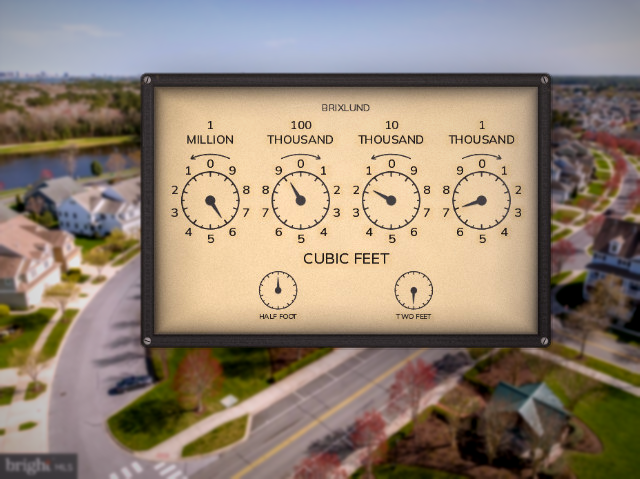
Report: 591700; ft³
